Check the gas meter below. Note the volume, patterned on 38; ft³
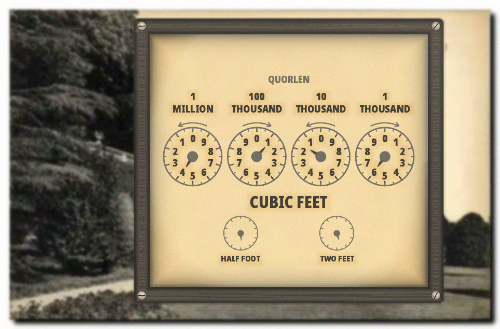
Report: 411600; ft³
